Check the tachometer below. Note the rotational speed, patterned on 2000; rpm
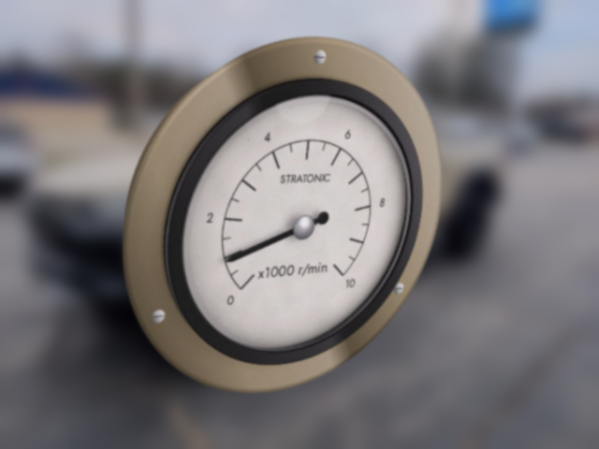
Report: 1000; rpm
